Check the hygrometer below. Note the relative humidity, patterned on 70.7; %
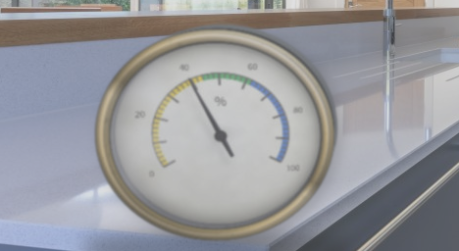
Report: 40; %
